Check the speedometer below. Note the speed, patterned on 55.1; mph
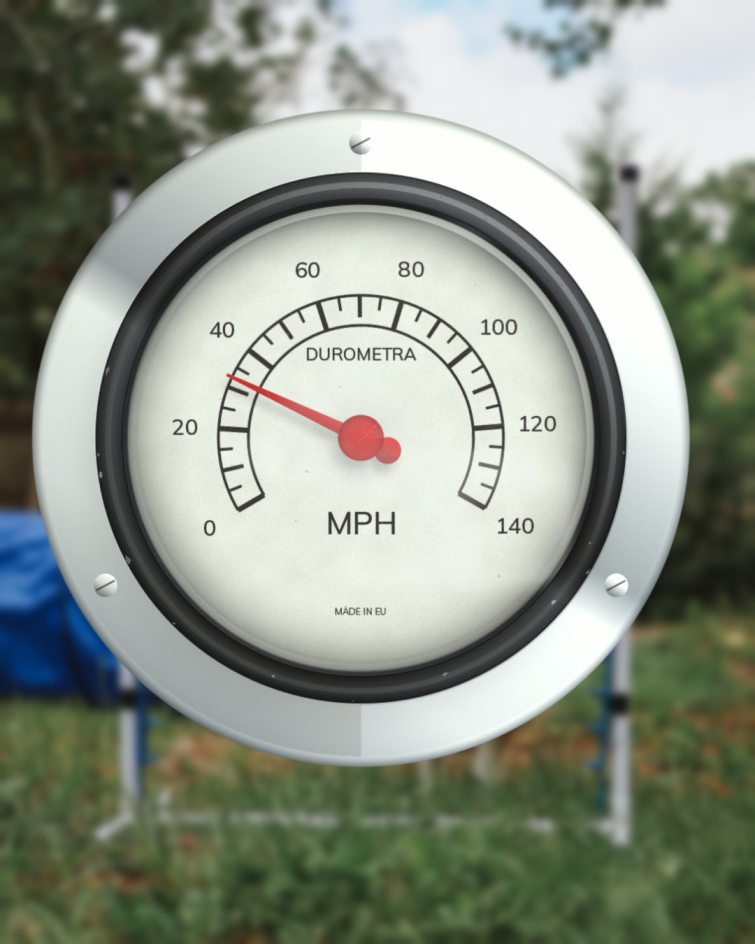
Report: 32.5; mph
